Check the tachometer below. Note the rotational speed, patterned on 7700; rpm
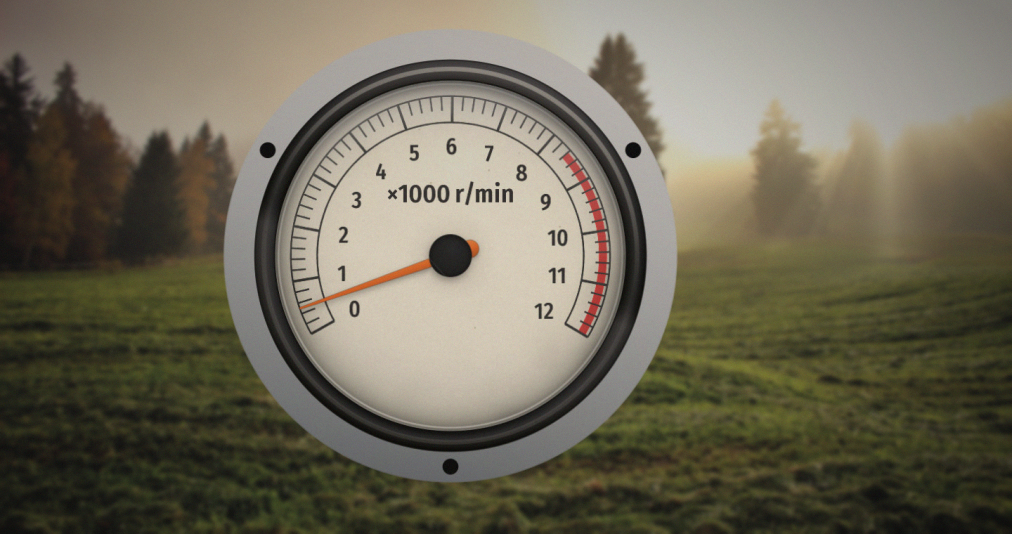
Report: 500; rpm
